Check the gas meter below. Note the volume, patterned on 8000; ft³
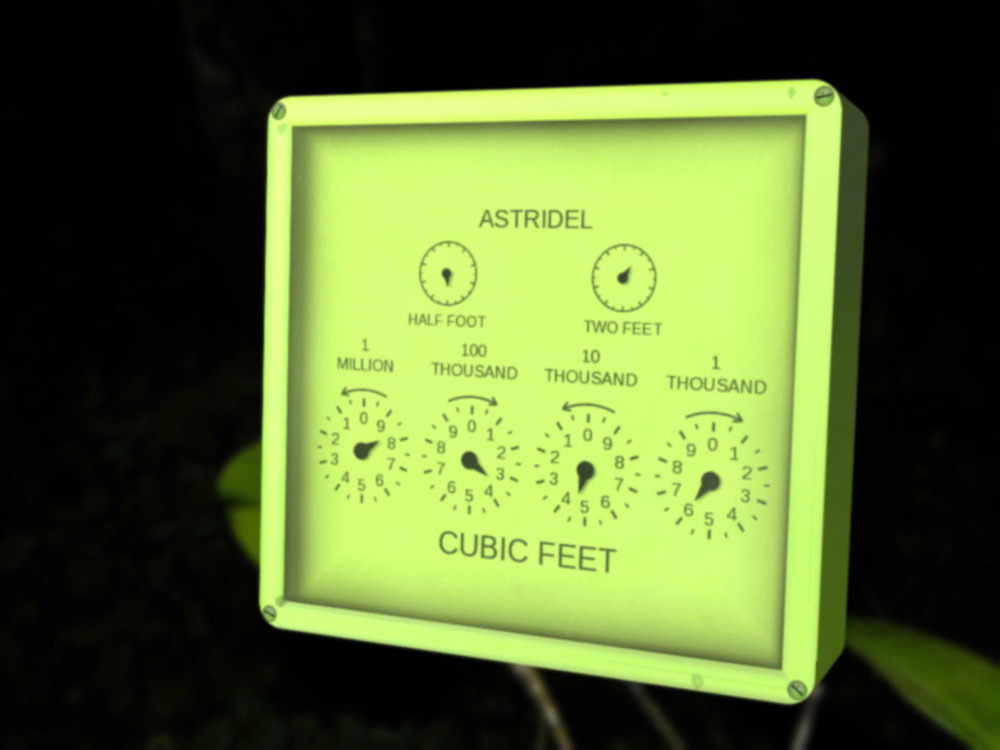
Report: 834600; ft³
